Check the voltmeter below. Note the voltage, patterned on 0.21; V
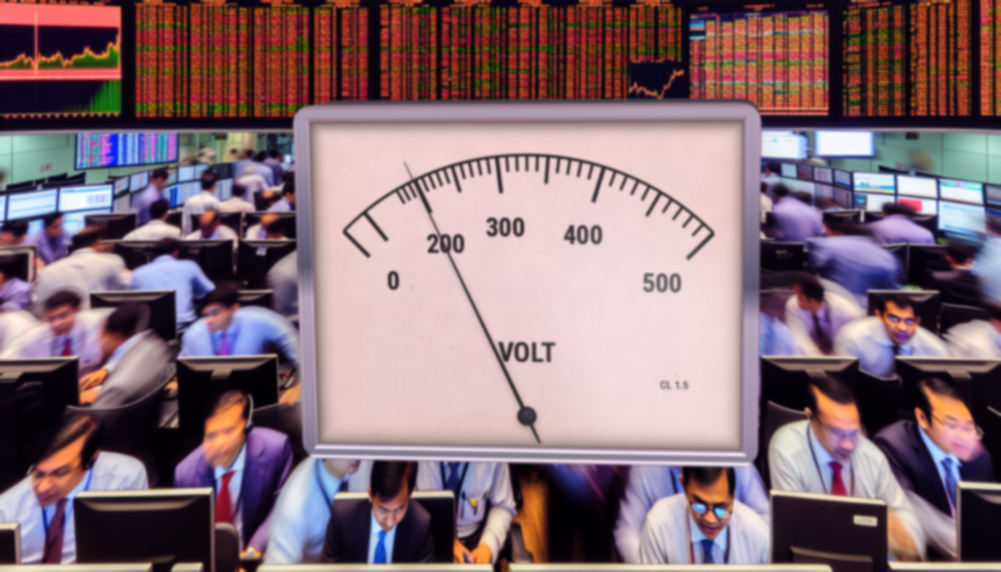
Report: 200; V
